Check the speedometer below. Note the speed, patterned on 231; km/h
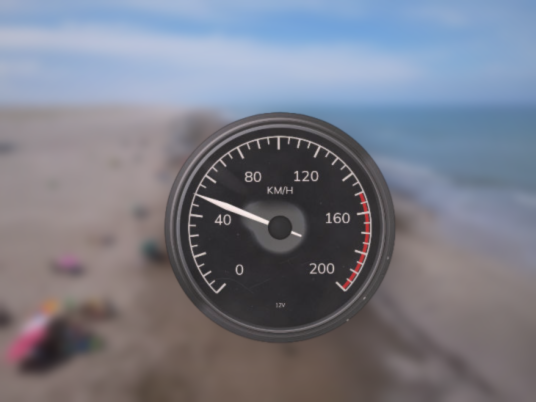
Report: 50; km/h
